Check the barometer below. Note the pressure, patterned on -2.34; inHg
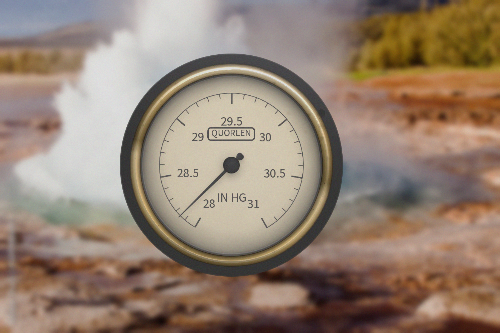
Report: 28.15; inHg
